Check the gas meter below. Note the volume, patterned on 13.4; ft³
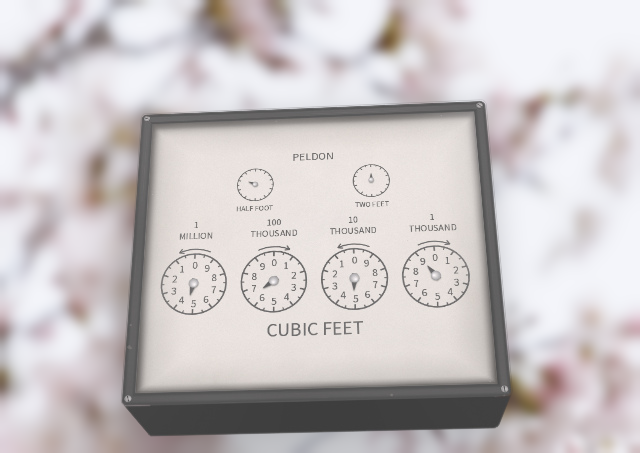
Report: 464900; ft³
